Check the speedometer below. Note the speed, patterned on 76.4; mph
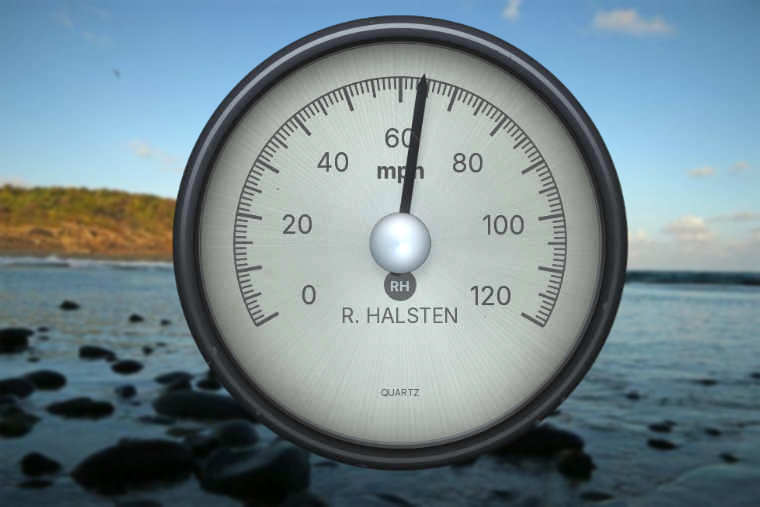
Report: 64; mph
